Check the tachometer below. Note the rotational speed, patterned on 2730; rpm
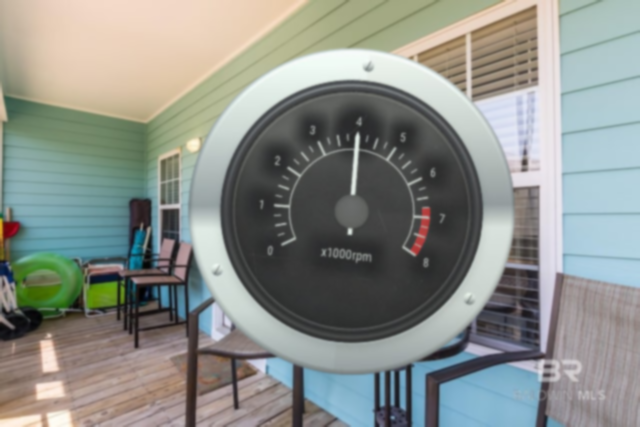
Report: 4000; rpm
